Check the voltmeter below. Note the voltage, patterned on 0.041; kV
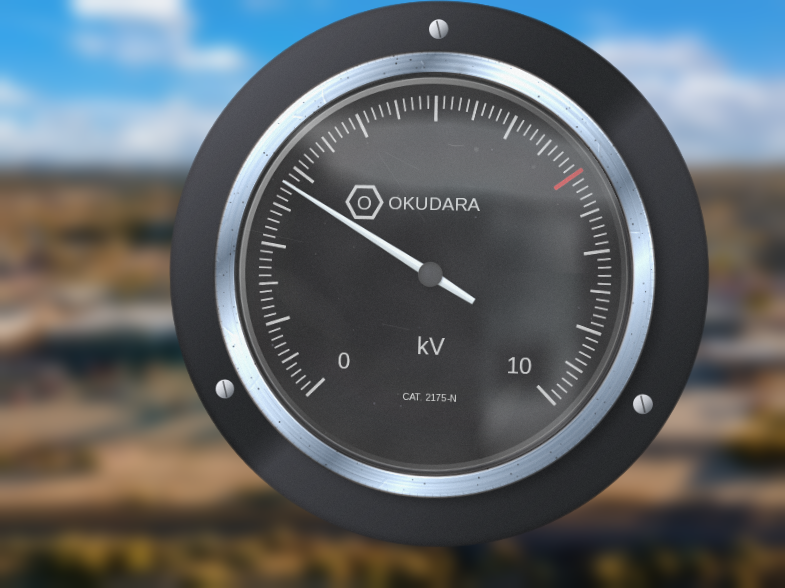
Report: 2.8; kV
